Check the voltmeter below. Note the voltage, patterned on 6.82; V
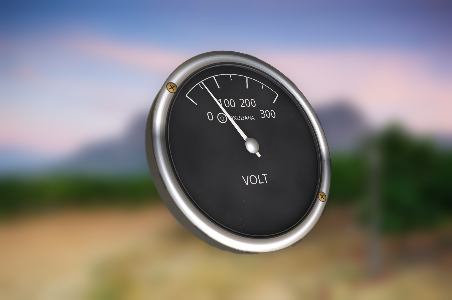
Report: 50; V
